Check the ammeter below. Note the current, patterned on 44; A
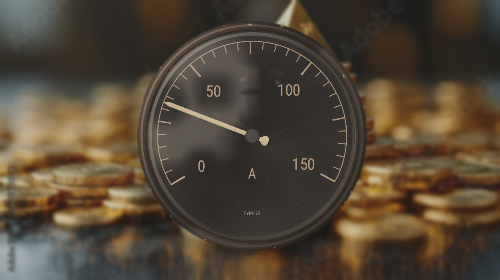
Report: 32.5; A
